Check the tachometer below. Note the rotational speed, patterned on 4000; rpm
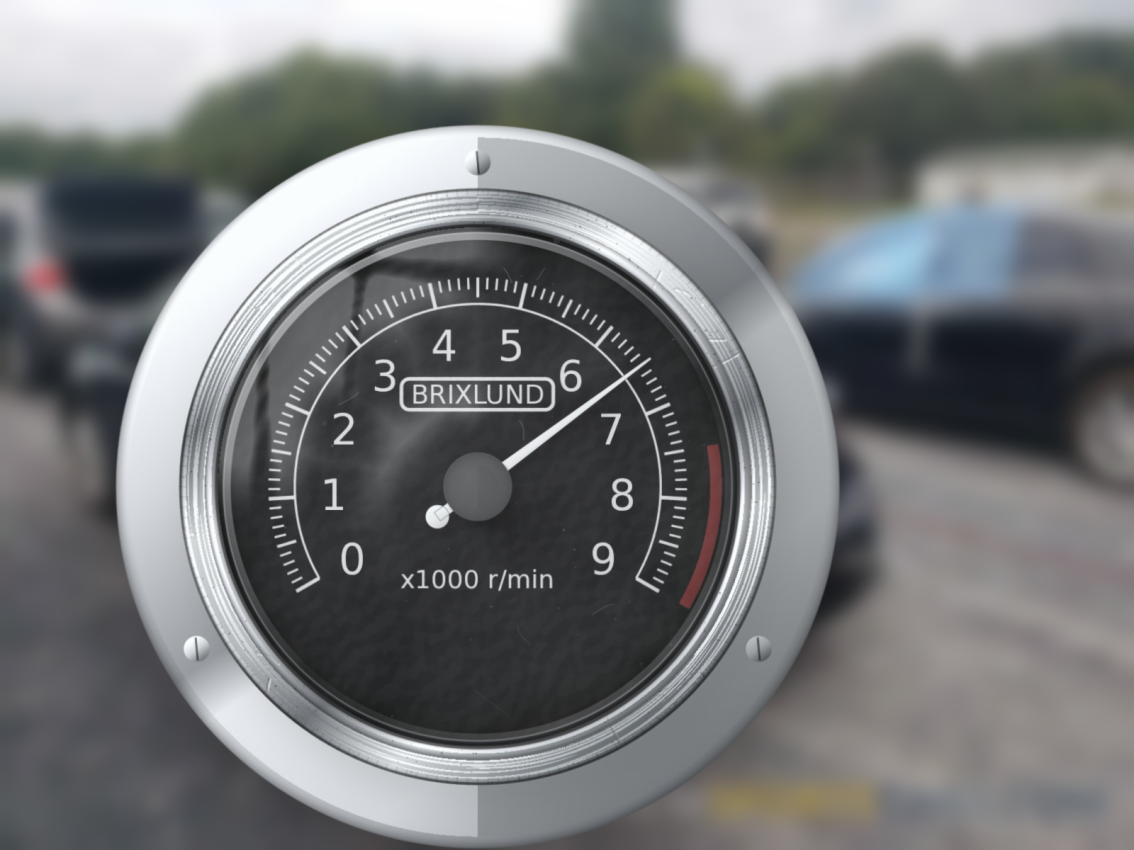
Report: 6500; rpm
